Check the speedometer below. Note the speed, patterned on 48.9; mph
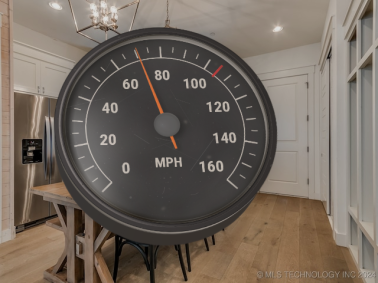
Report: 70; mph
